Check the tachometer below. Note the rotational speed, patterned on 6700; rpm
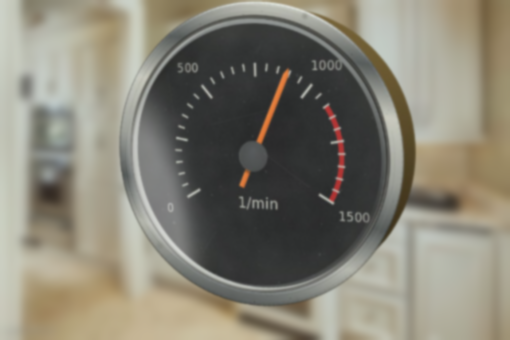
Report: 900; rpm
